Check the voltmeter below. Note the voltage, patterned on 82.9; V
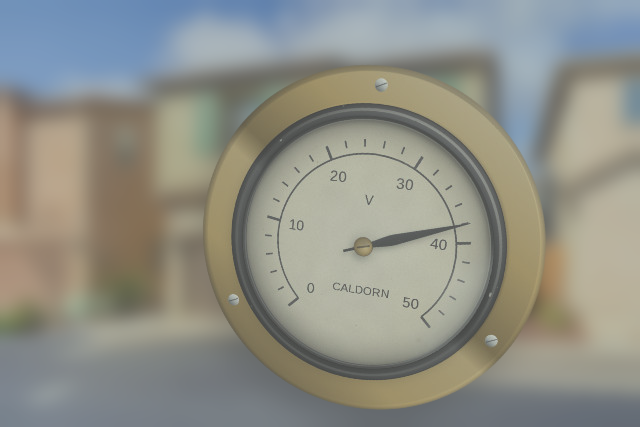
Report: 38; V
